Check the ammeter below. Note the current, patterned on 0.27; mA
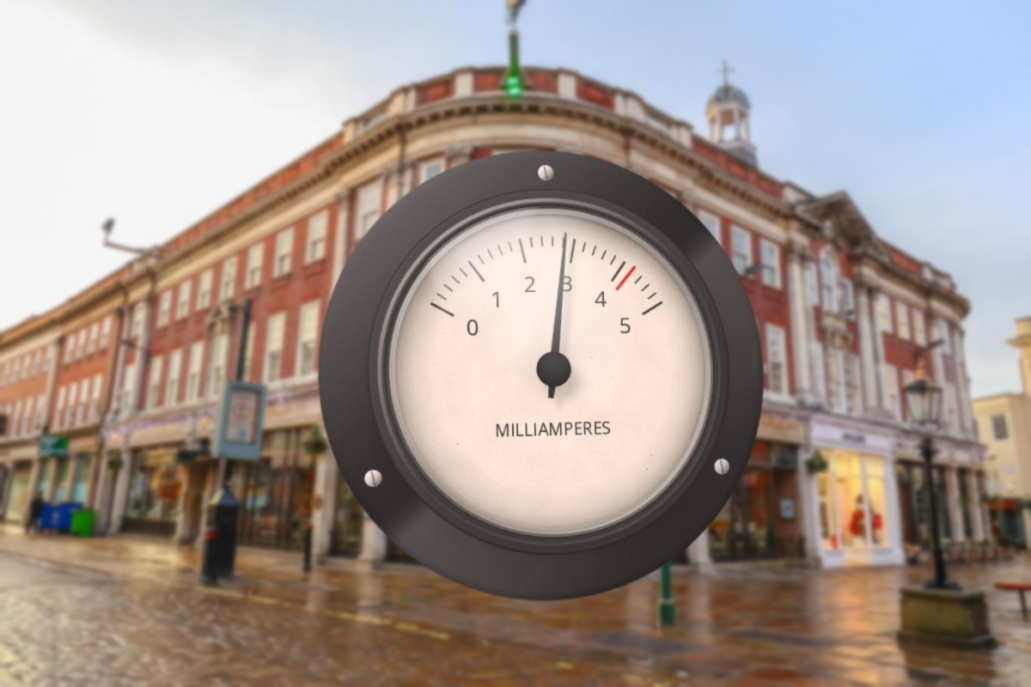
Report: 2.8; mA
